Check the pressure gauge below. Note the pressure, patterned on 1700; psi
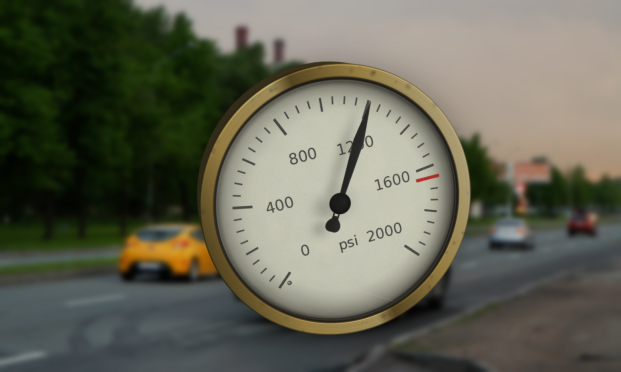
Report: 1200; psi
